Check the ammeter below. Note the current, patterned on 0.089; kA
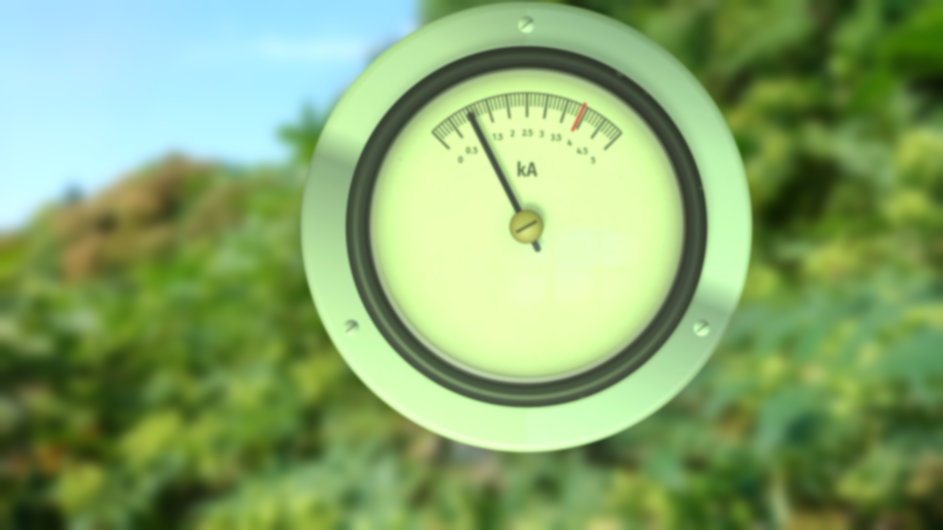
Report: 1; kA
